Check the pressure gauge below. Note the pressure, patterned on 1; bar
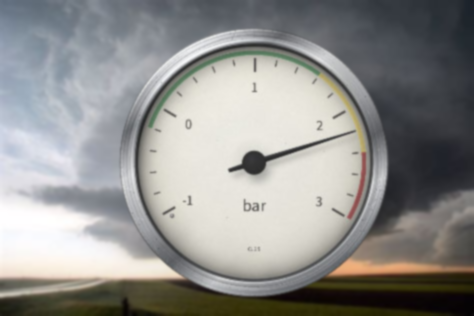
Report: 2.2; bar
